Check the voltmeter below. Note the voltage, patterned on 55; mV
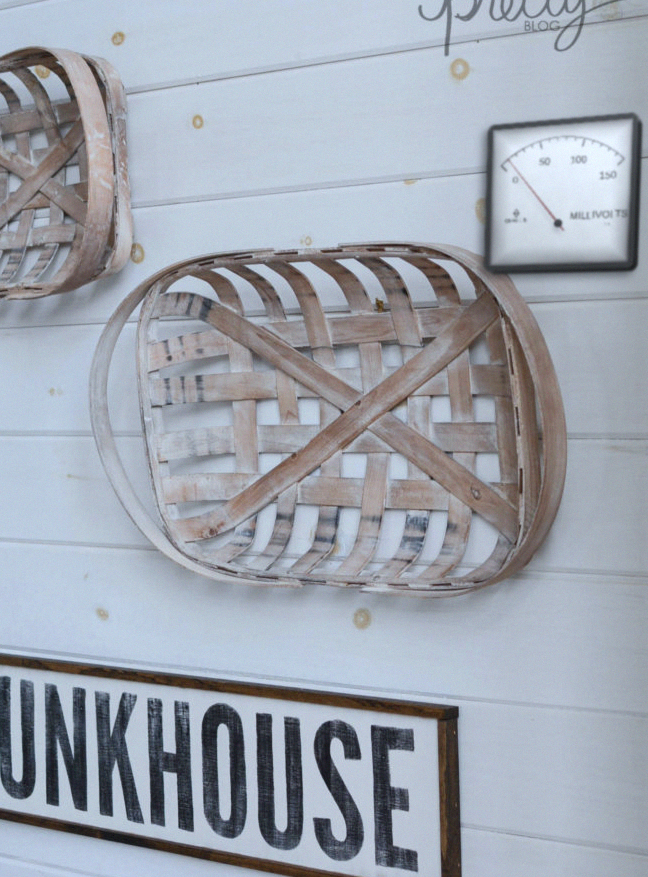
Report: 10; mV
